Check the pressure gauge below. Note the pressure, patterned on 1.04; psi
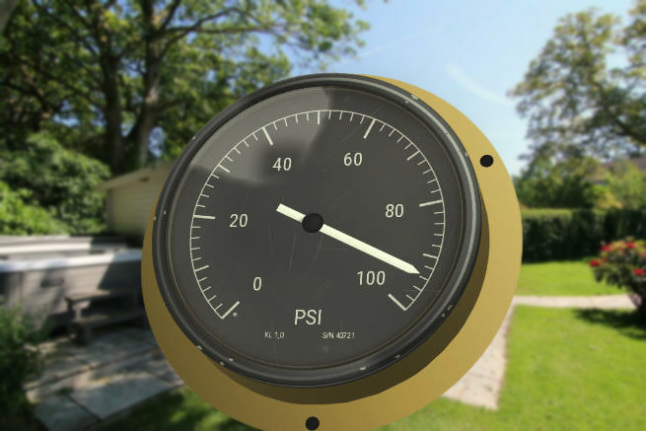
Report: 94; psi
